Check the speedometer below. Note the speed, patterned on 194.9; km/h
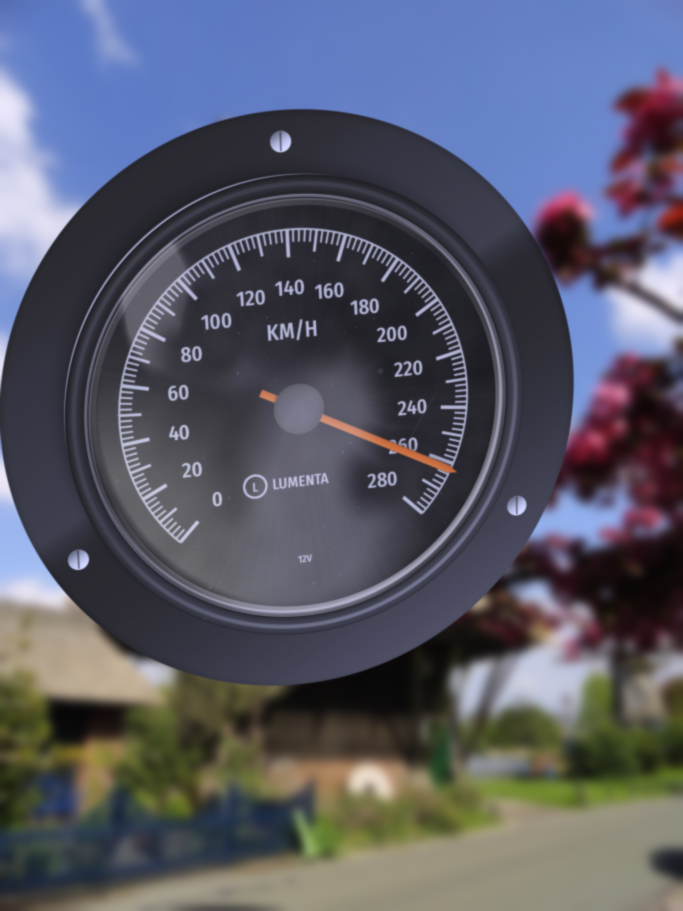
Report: 262; km/h
